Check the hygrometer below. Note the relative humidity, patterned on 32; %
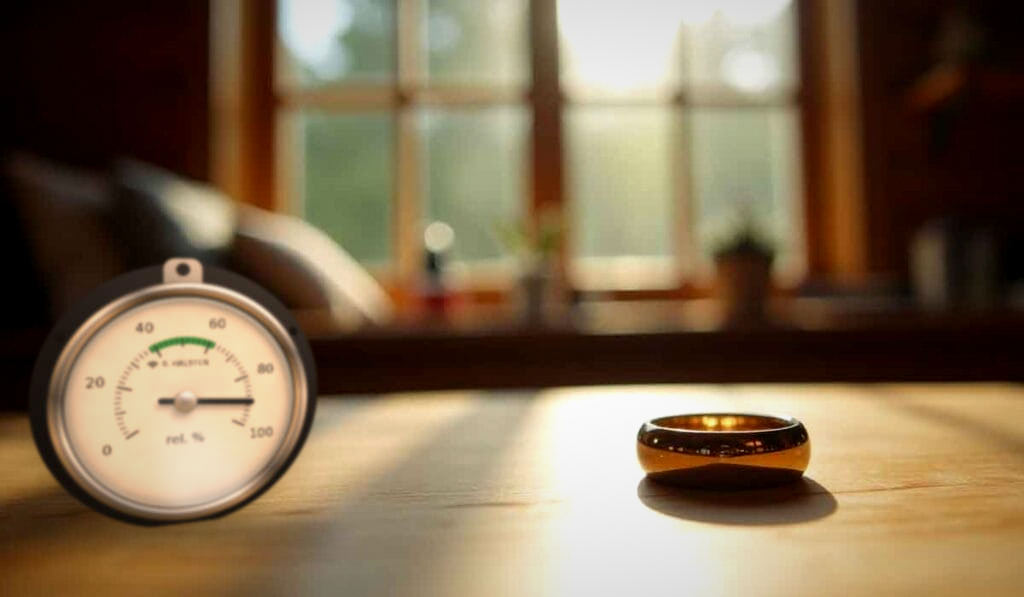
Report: 90; %
